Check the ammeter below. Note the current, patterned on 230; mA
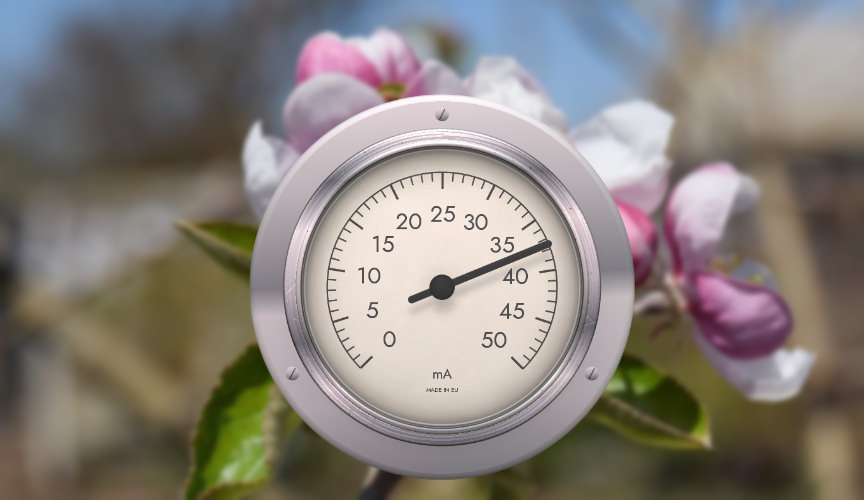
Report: 37.5; mA
